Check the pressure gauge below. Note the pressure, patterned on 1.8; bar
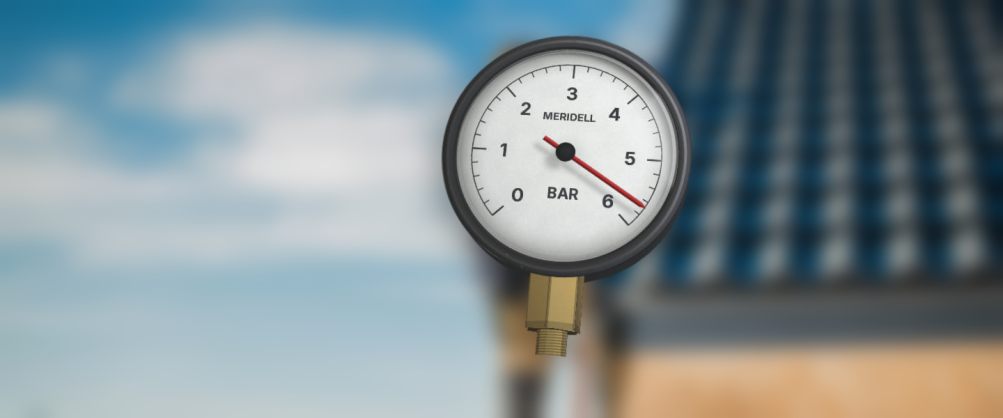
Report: 5.7; bar
